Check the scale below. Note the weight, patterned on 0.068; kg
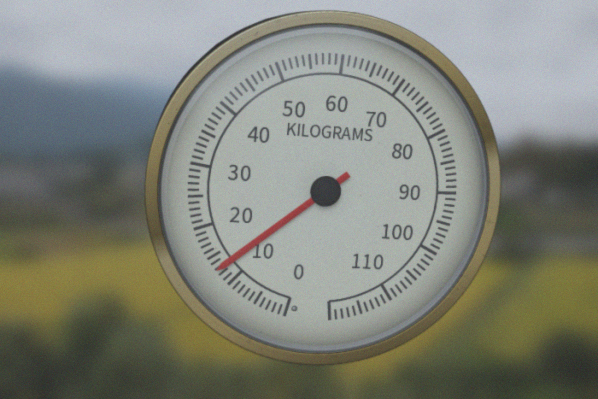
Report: 13; kg
